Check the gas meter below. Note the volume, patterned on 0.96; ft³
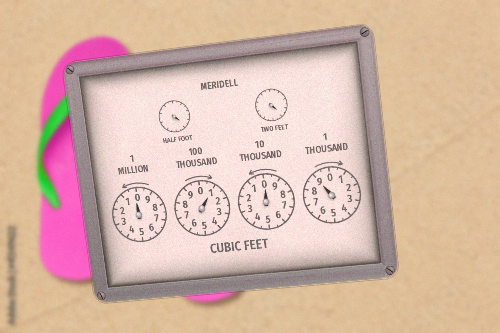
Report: 9900; ft³
